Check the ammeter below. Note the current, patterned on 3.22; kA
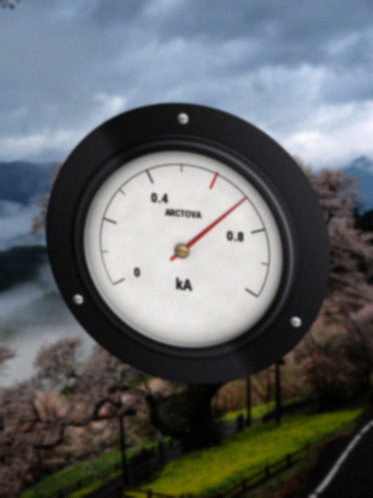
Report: 0.7; kA
